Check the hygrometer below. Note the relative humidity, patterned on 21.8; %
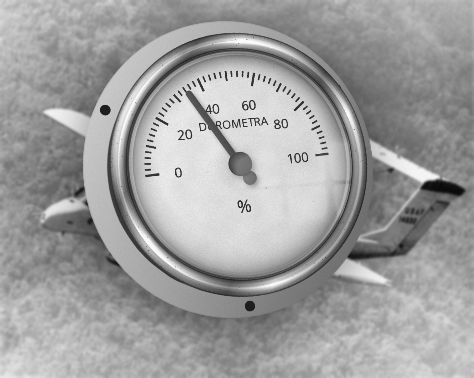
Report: 34; %
